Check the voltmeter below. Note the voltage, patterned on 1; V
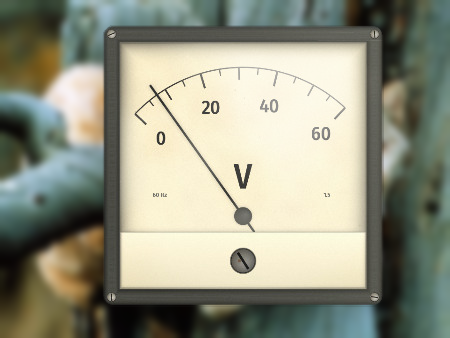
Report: 7.5; V
